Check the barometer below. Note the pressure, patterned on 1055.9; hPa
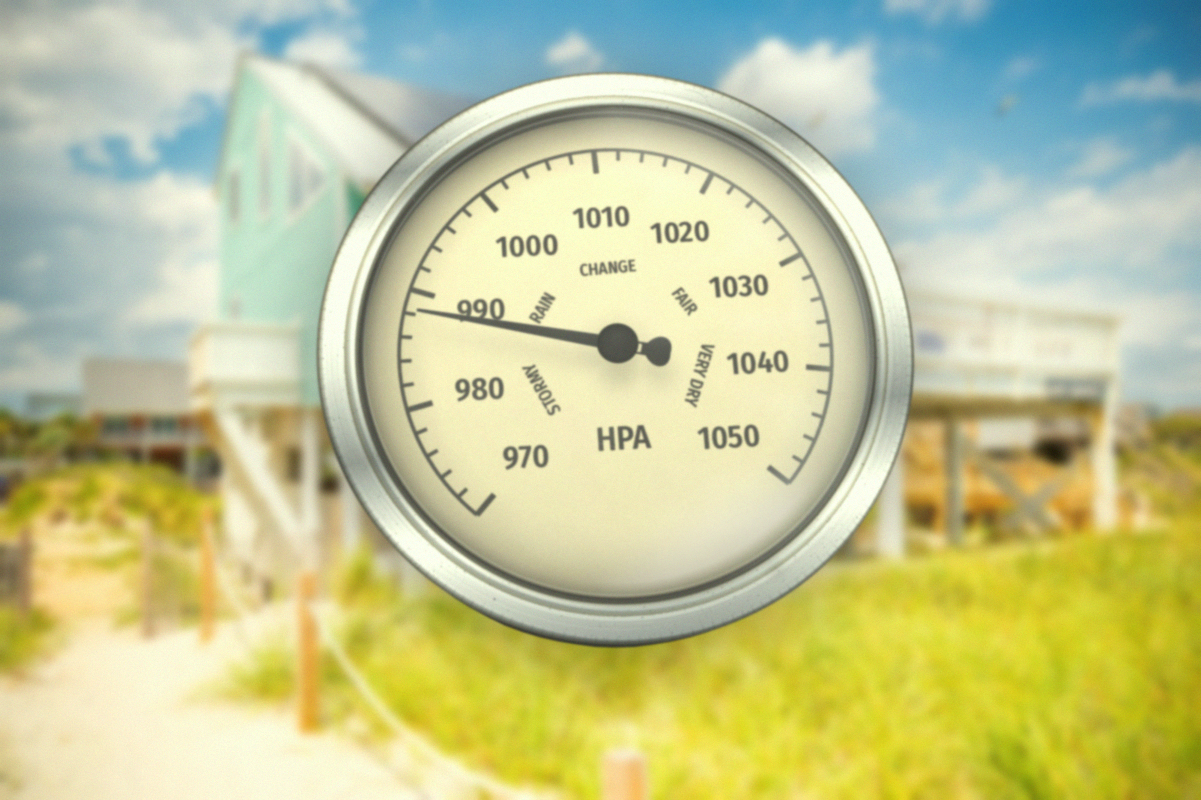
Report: 988; hPa
